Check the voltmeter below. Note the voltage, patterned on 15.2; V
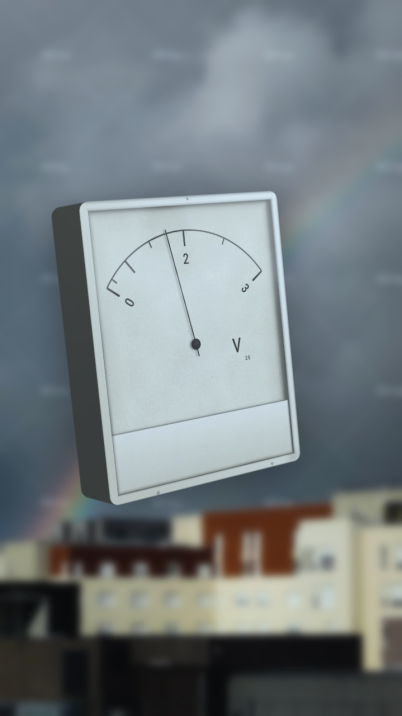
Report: 1.75; V
